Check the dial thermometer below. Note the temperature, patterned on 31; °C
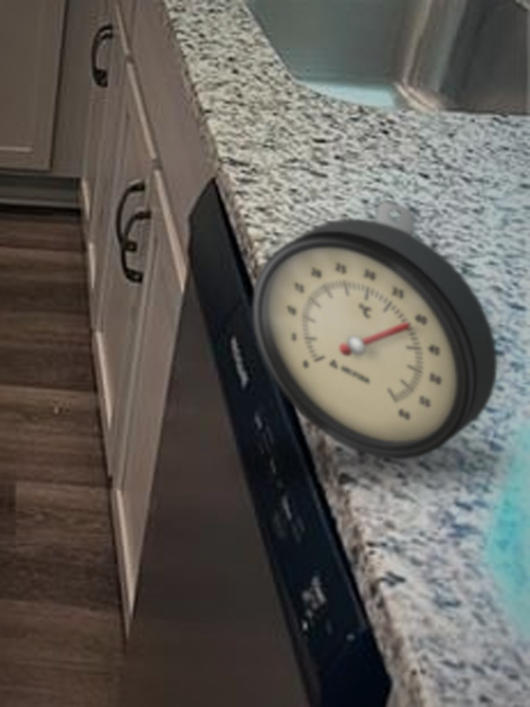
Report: 40; °C
